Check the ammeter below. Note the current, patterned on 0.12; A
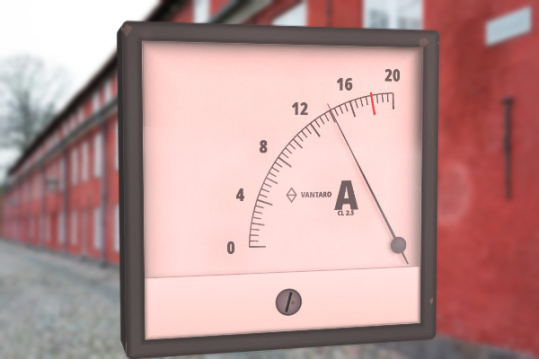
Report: 14; A
